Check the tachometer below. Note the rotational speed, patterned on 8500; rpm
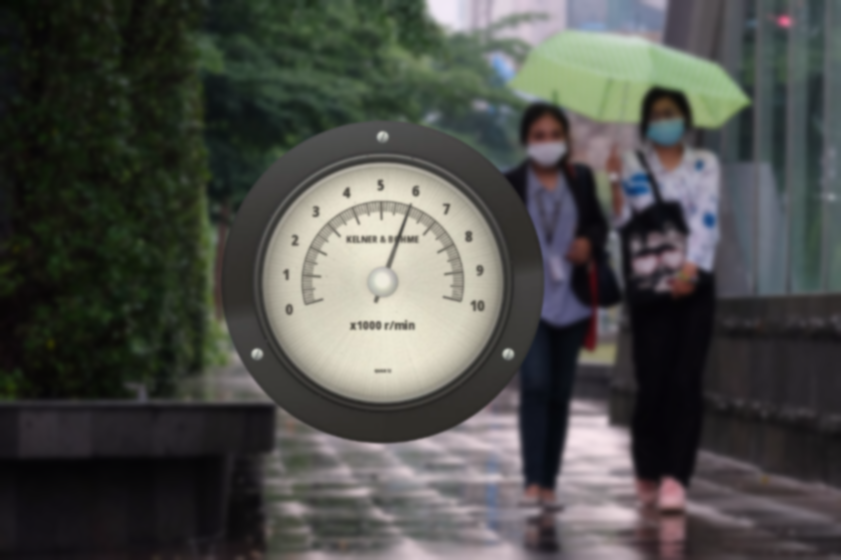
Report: 6000; rpm
